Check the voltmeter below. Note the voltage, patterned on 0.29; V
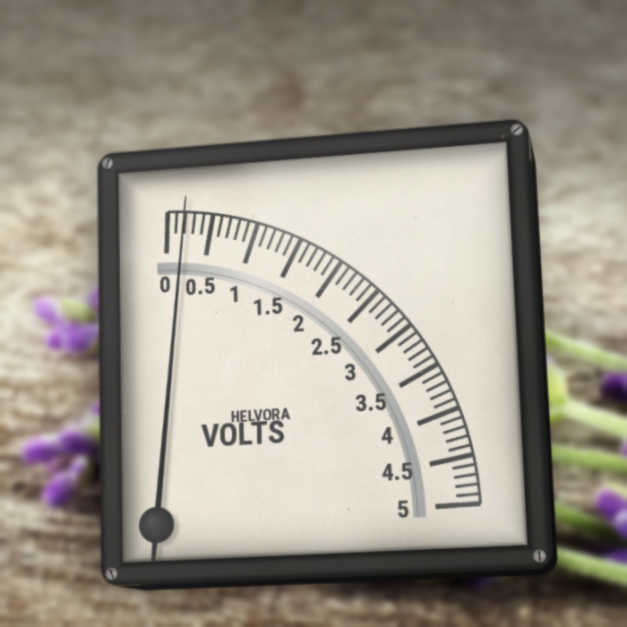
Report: 0.2; V
